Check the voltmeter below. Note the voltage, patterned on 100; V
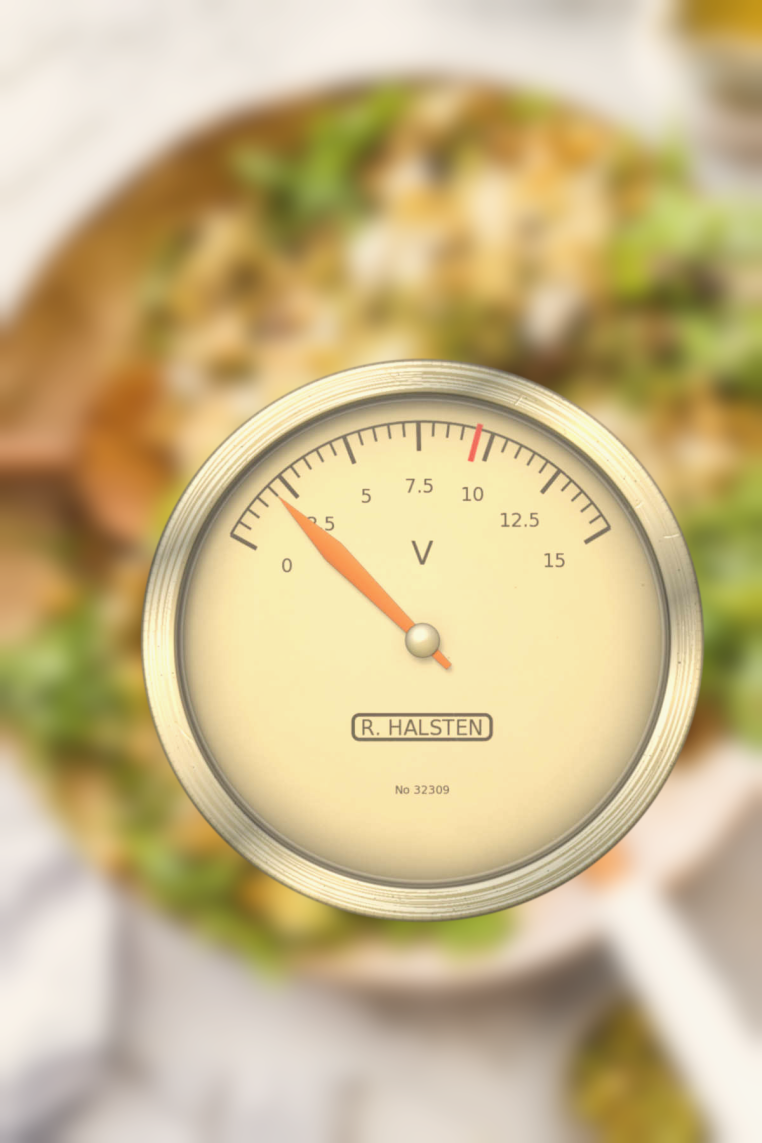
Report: 2; V
